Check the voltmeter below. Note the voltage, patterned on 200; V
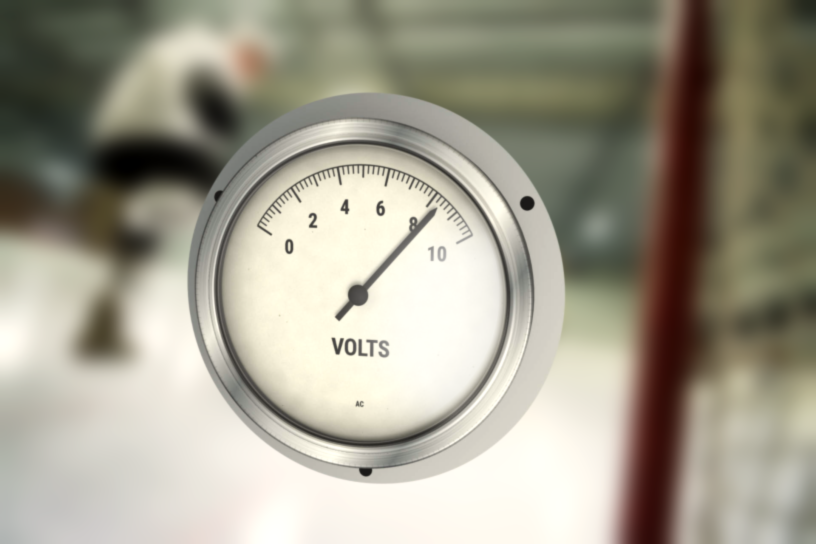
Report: 8.4; V
